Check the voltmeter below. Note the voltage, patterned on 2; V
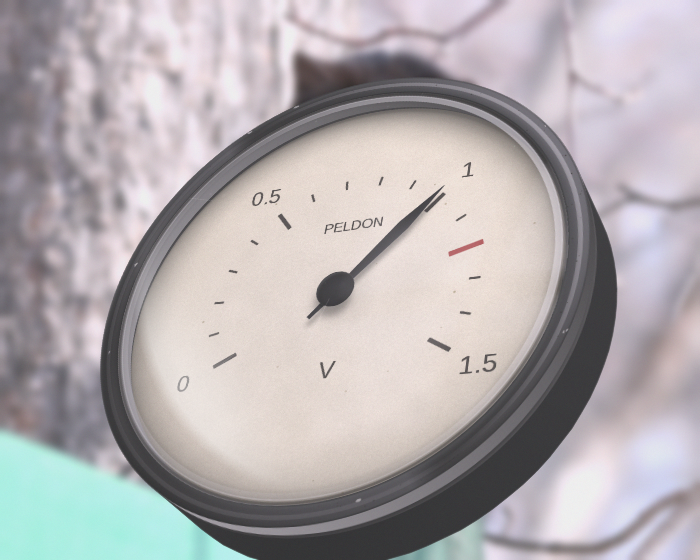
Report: 1; V
